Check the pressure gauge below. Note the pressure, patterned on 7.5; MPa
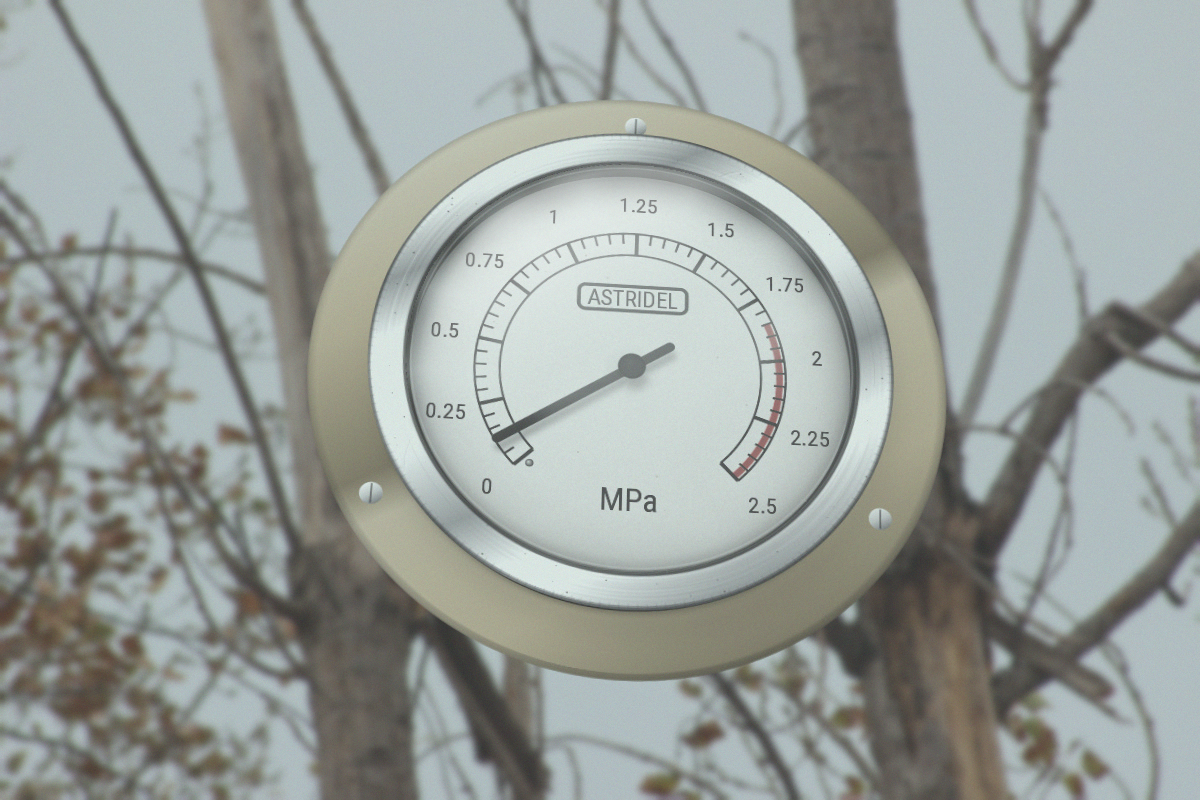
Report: 0.1; MPa
